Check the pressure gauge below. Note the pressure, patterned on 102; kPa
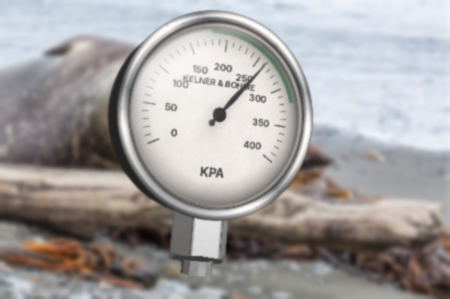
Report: 260; kPa
